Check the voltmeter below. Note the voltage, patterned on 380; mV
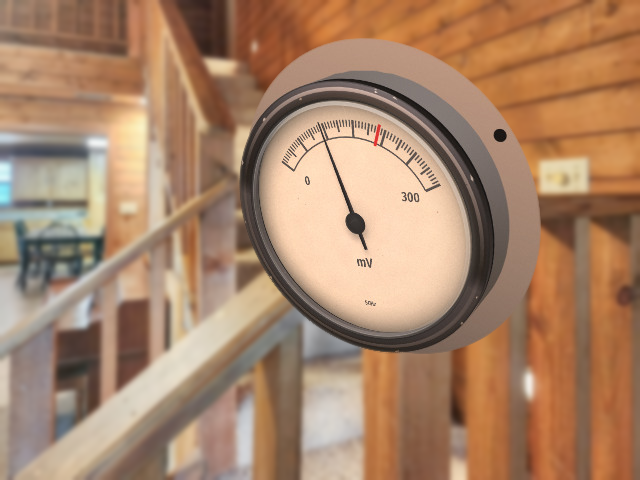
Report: 100; mV
